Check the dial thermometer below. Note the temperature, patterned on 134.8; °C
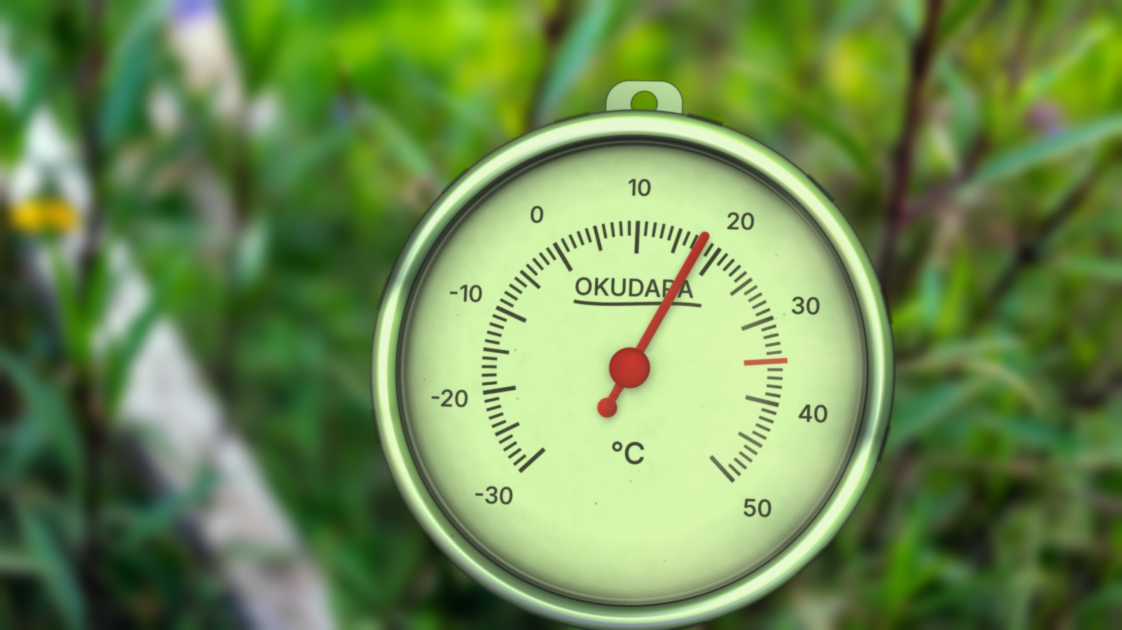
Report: 18; °C
